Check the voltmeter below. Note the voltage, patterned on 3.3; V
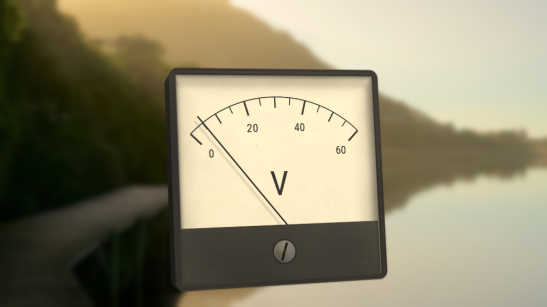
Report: 5; V
